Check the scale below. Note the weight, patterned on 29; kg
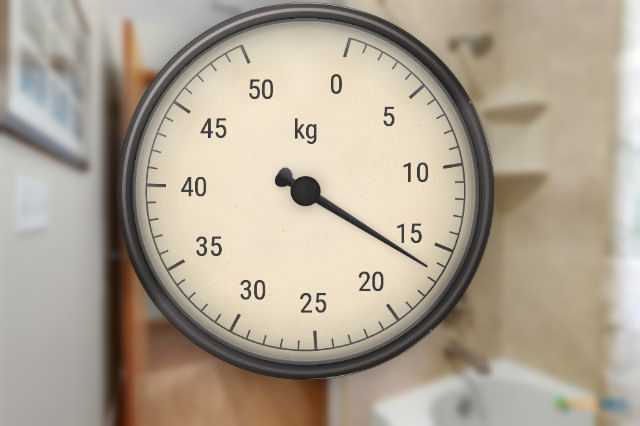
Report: 16.5; kg
